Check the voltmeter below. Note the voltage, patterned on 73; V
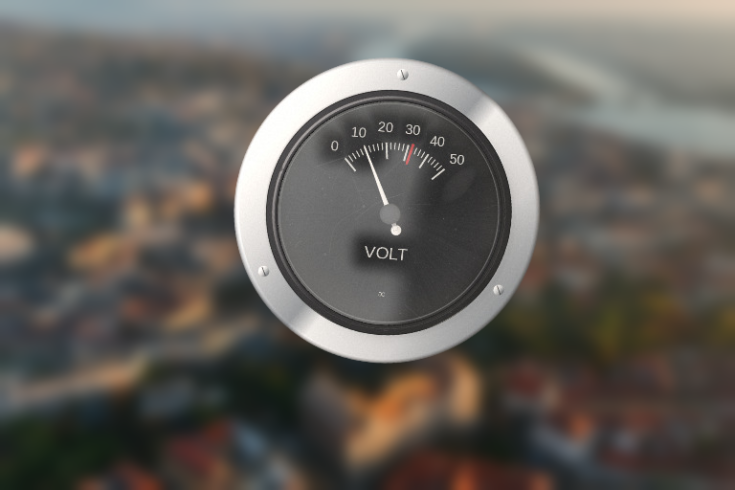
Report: 10; V
